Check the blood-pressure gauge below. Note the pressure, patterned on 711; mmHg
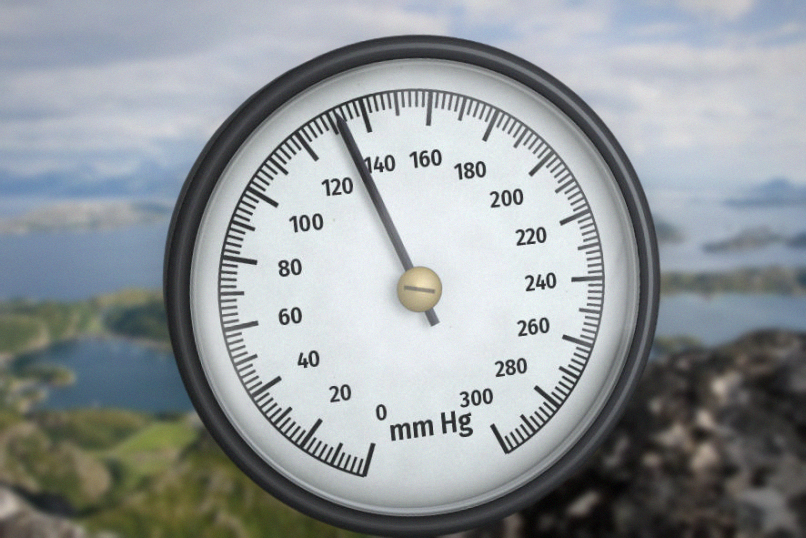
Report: 132; mmHg
